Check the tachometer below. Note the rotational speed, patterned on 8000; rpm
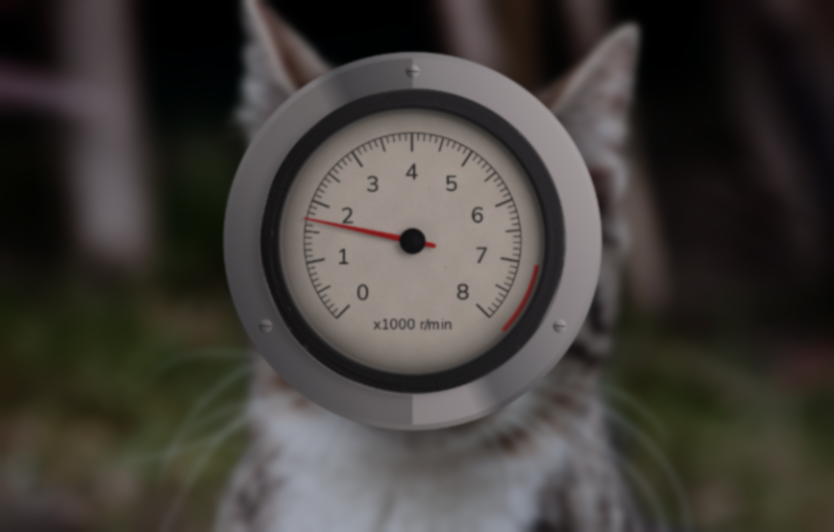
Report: 1700; rpm
